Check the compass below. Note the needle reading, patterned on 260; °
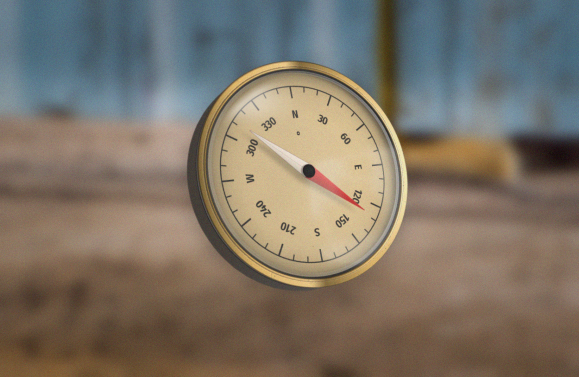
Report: 130; °
